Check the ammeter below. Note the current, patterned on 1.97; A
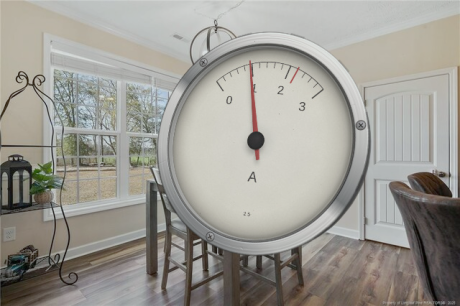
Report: 1; A
